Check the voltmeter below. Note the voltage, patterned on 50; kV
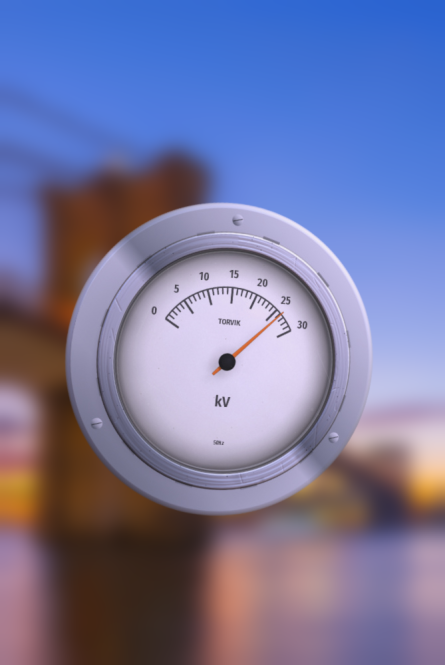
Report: 26; kV
